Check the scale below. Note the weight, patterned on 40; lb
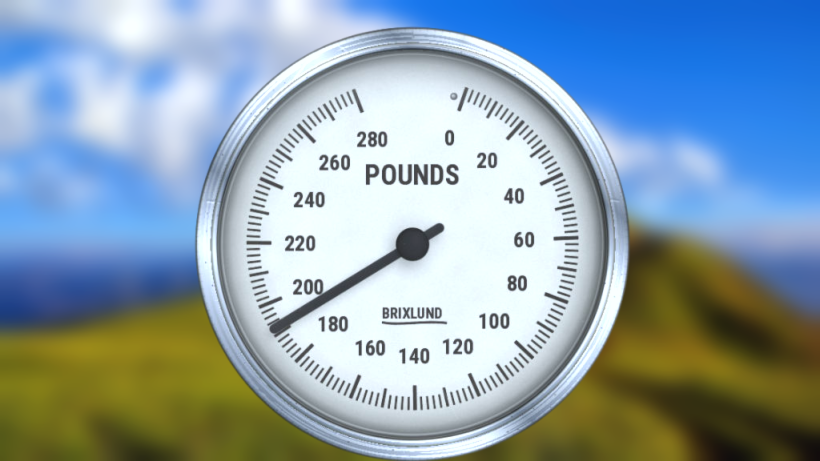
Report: 192; lb
